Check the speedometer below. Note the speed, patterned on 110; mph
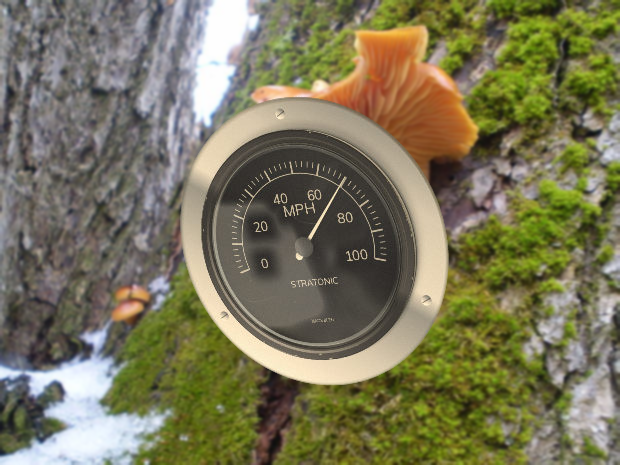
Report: 70; mph
